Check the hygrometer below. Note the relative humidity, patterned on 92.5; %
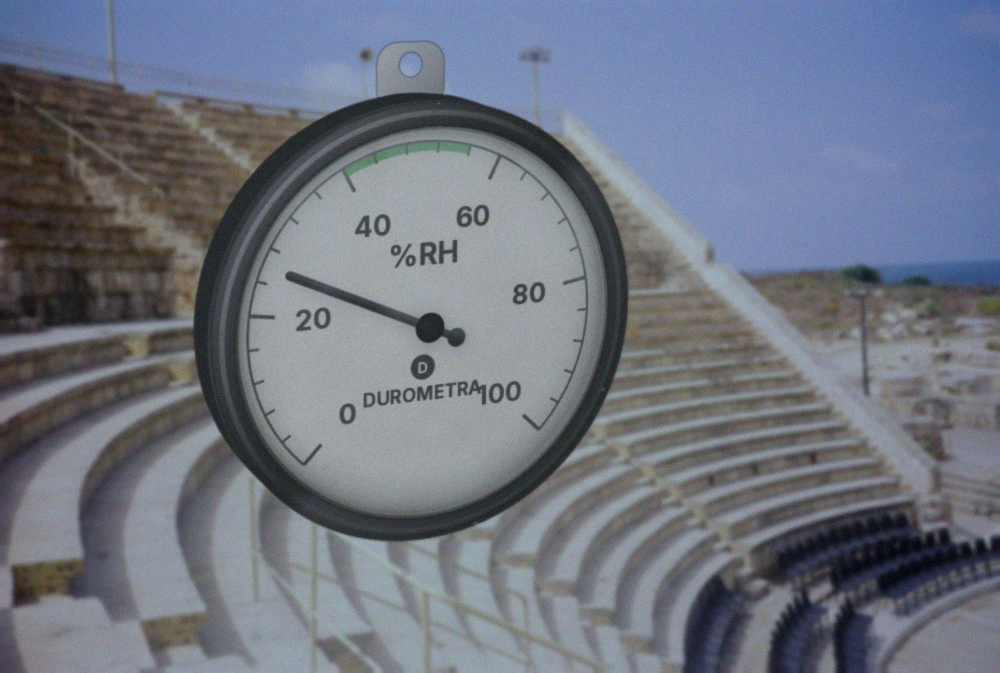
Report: 26; %
